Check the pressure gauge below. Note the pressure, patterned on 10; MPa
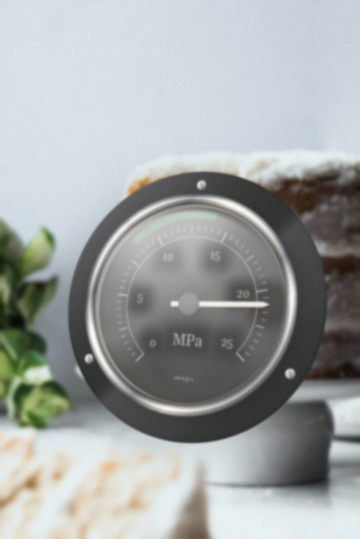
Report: 21; MPa
